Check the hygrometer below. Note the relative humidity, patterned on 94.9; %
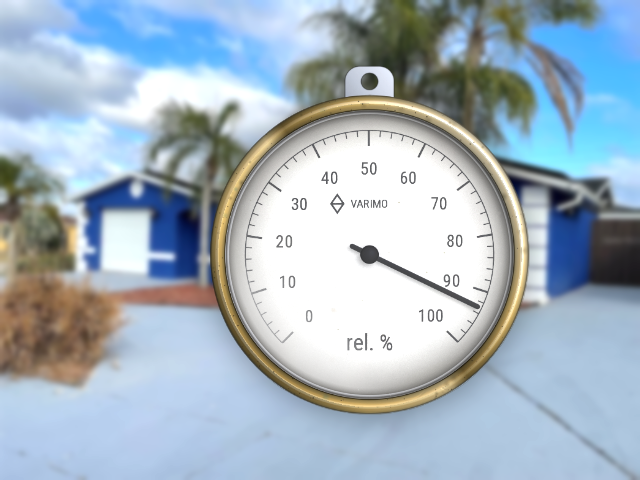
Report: 93; %
